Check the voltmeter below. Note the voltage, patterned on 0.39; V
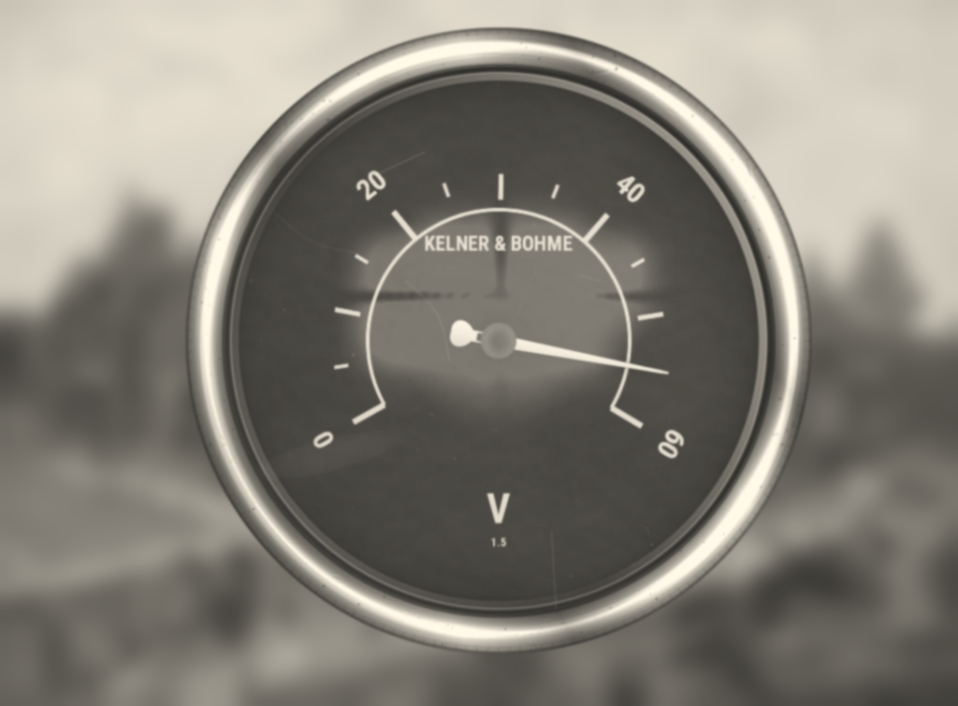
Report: 55; V
